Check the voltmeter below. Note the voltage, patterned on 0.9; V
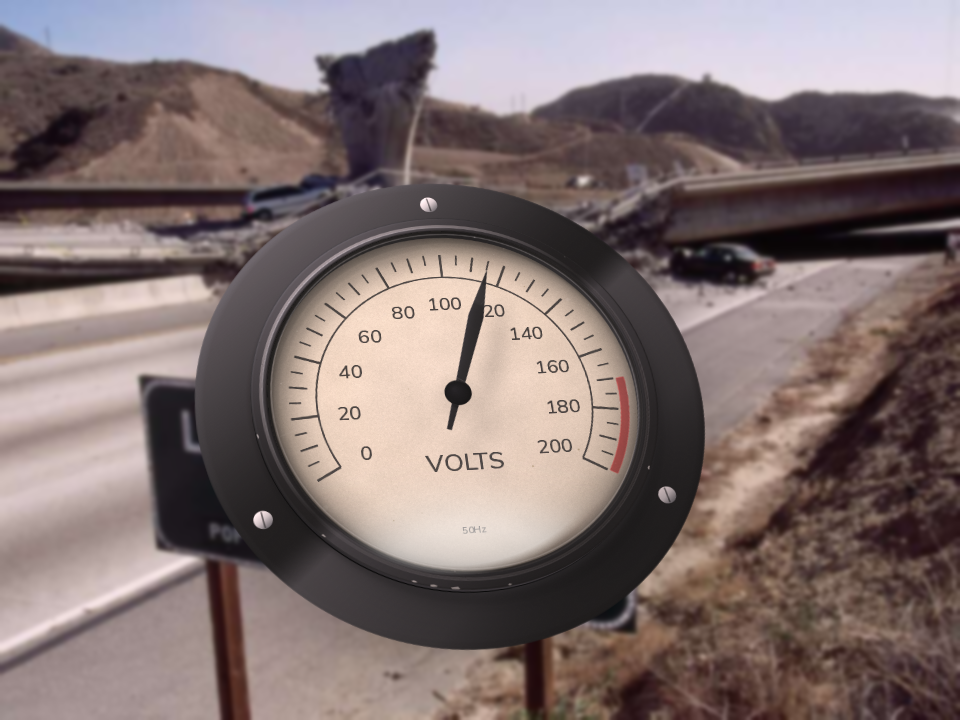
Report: 115; V
